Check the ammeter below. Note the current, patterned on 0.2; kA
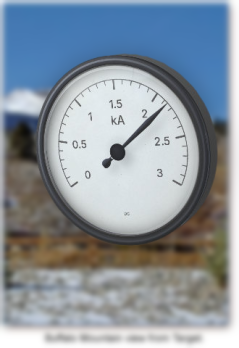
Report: 2.15; kA
